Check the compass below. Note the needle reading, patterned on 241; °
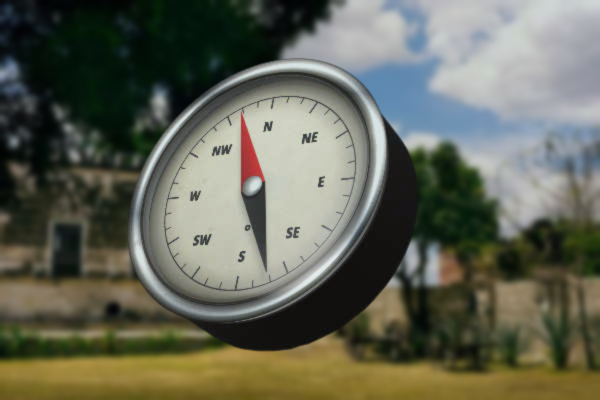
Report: 340; °
